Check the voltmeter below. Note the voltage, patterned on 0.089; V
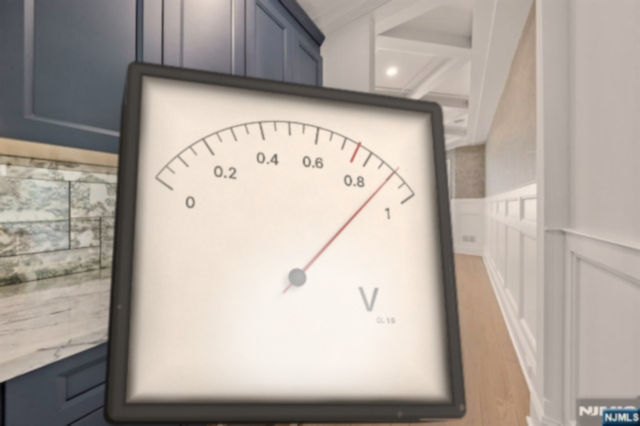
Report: 0.9; V
